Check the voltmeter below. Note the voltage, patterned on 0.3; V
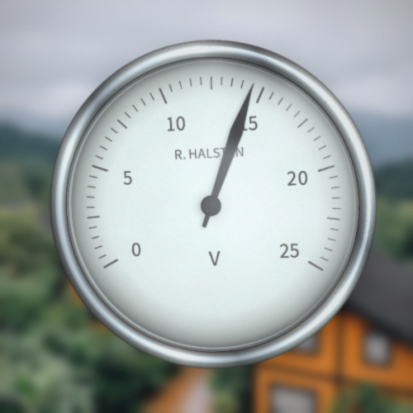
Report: 14.5; V
